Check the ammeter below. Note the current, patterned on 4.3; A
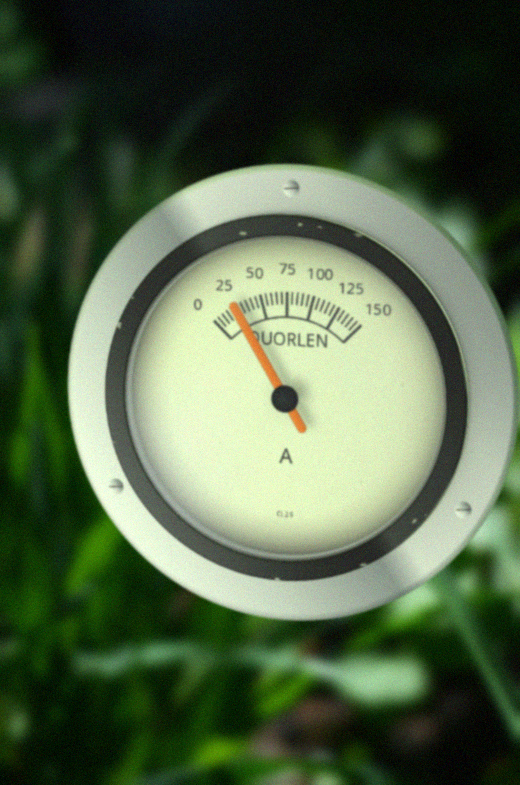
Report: 25; A
